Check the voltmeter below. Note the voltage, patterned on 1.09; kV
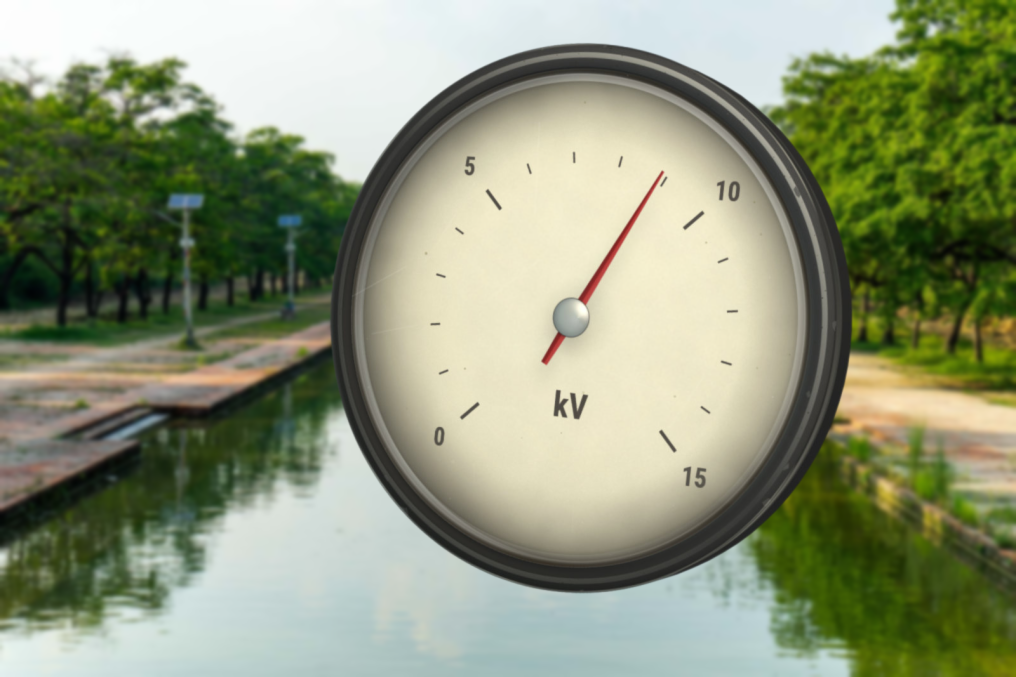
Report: 9; kV
